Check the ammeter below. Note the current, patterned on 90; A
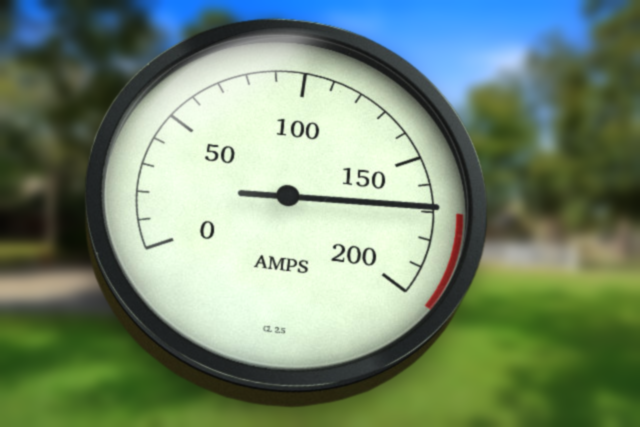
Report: 170; A
